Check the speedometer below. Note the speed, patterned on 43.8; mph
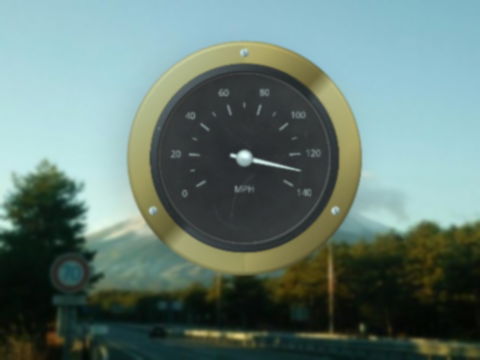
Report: 130; mph
